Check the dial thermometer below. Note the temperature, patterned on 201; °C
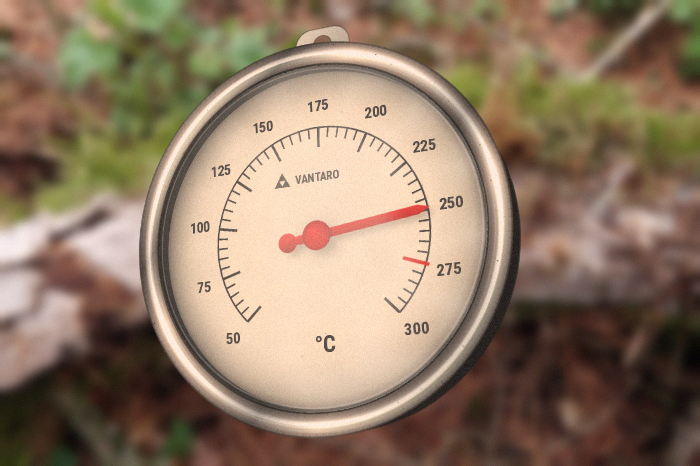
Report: 250; °C
